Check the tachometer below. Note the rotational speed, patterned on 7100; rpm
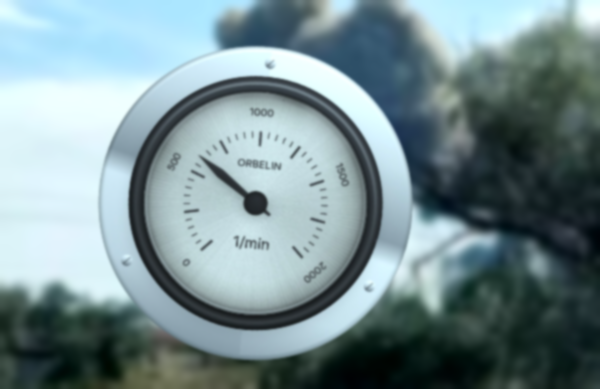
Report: 600; rpm
